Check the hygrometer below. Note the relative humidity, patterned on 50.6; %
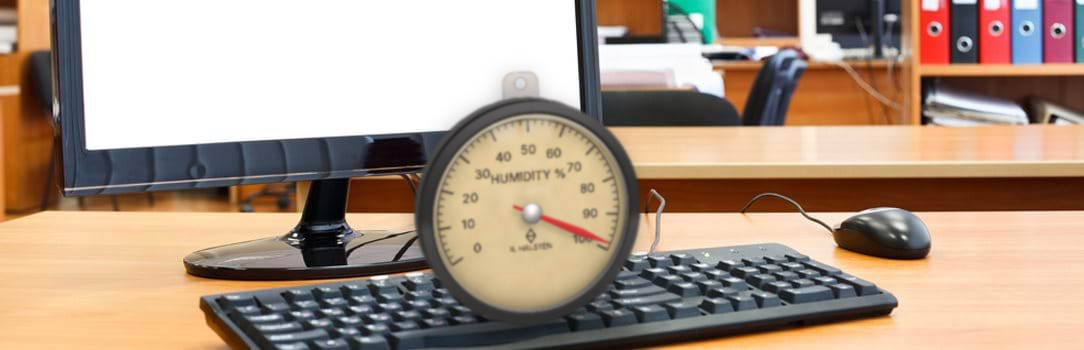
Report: 98; %
